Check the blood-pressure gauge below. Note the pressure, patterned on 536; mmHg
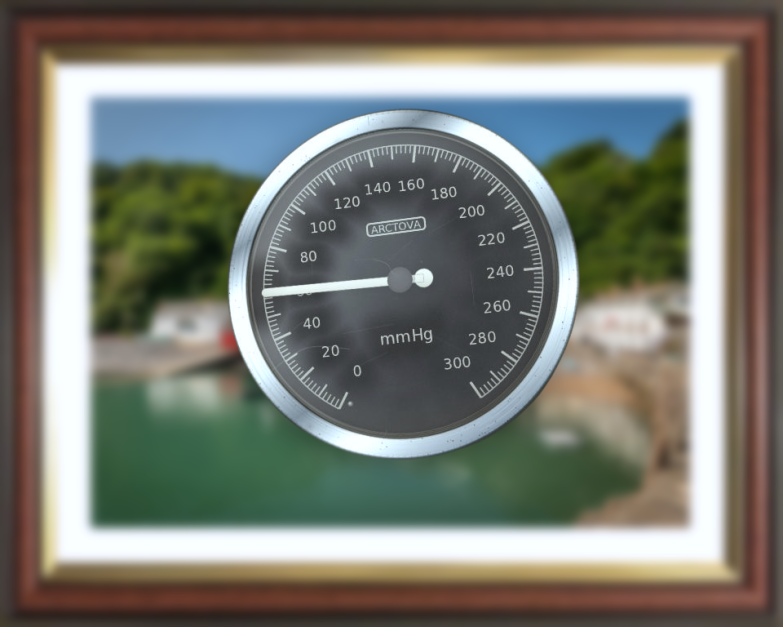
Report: 60; mmHg
